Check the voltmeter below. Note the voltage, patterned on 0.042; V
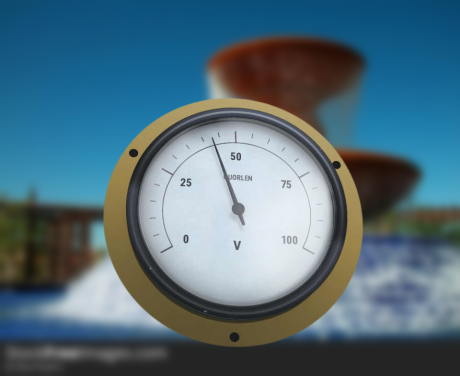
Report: 42.5; V
